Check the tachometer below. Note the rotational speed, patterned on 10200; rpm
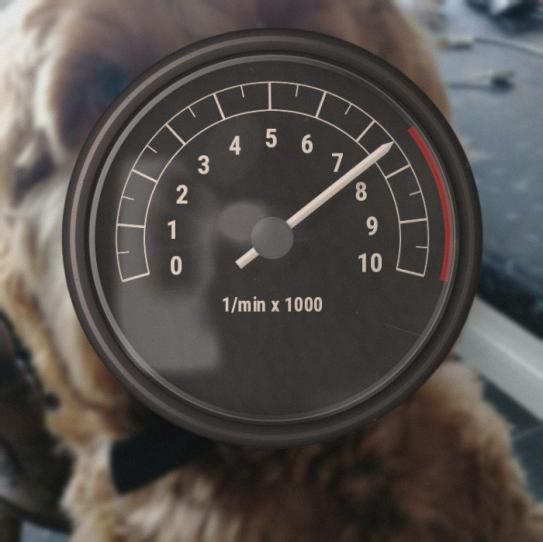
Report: 7500; rpm
